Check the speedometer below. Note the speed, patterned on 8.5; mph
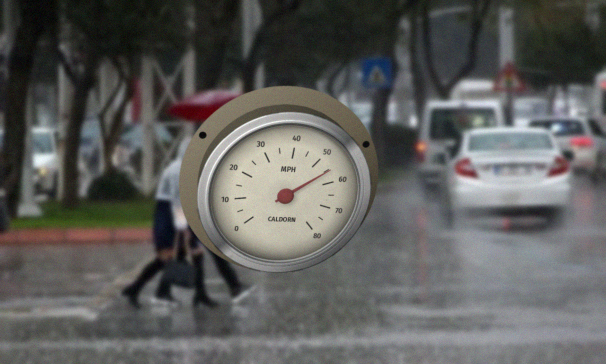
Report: 55; mph
